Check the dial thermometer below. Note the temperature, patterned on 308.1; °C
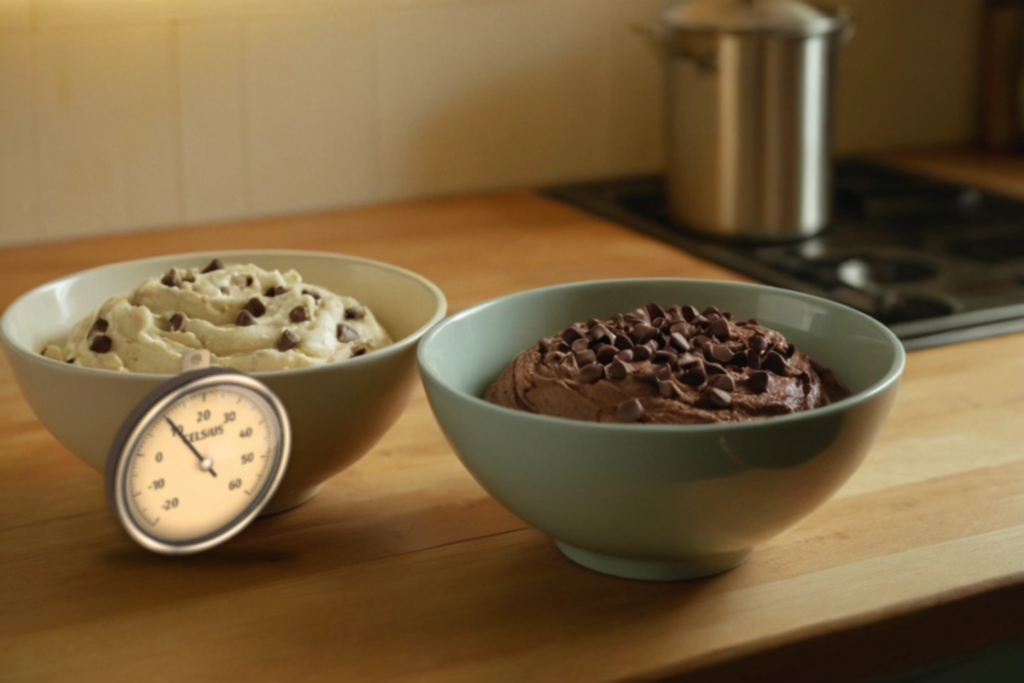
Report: 10; °C
